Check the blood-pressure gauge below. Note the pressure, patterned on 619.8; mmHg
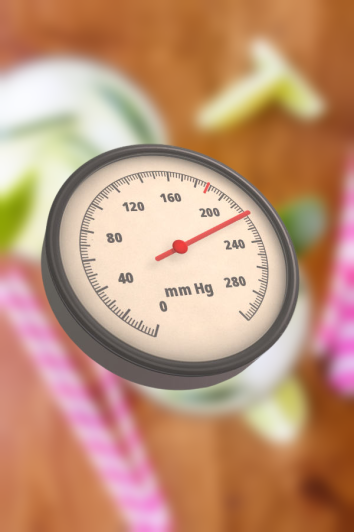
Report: 220; mmHg
